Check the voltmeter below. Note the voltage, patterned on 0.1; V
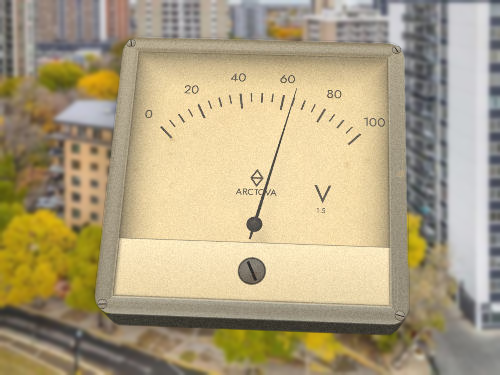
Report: 65; V
